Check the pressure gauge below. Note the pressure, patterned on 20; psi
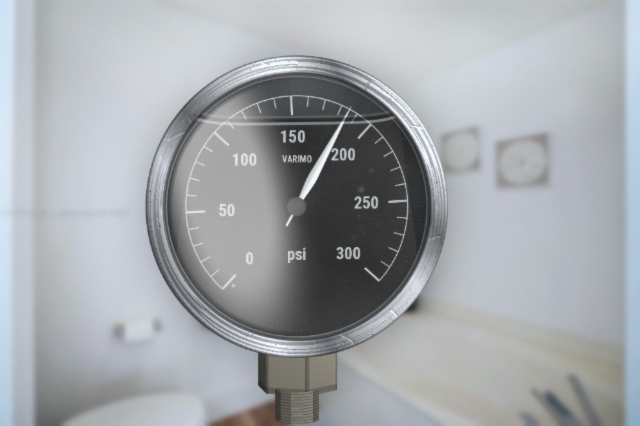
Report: 185; psi
